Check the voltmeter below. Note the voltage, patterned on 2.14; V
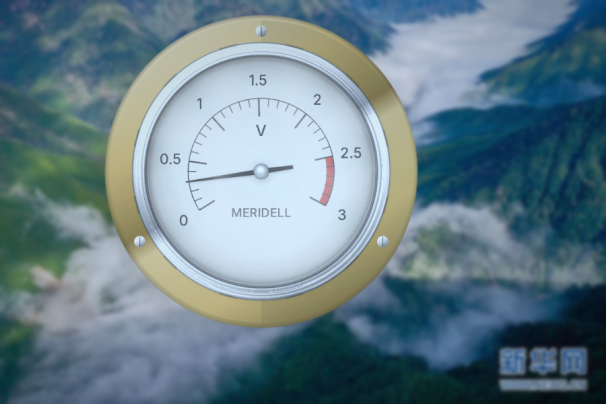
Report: 0.3; V
